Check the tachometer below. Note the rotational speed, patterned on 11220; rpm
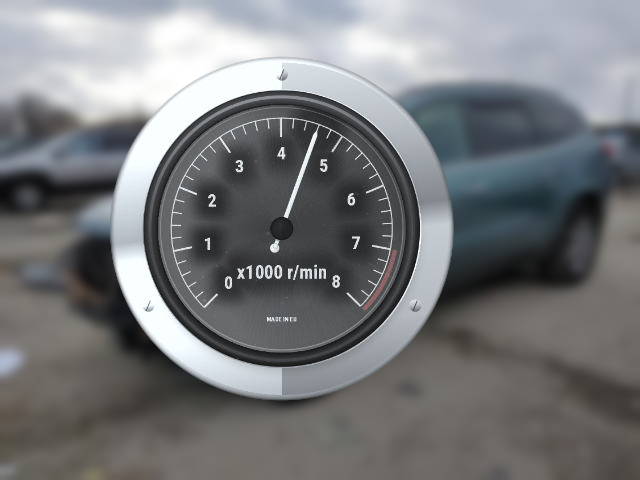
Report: 4600; rpm
